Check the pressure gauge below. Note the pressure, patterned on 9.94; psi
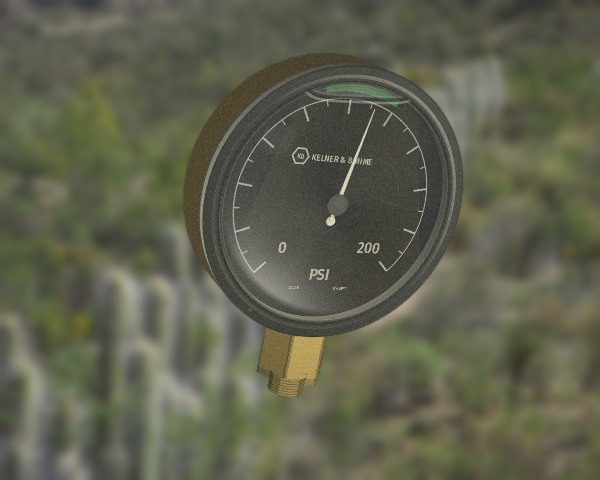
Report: 110; psi
